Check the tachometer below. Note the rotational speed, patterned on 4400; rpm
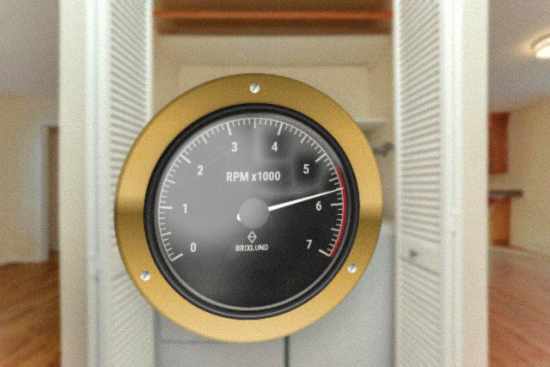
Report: 5700; rpm
